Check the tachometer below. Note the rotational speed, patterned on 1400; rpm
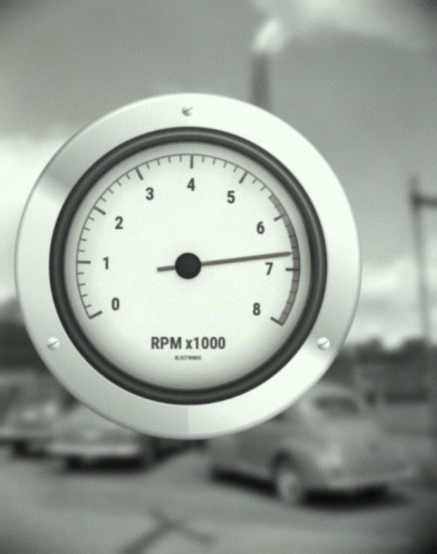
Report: 6700; rpm
